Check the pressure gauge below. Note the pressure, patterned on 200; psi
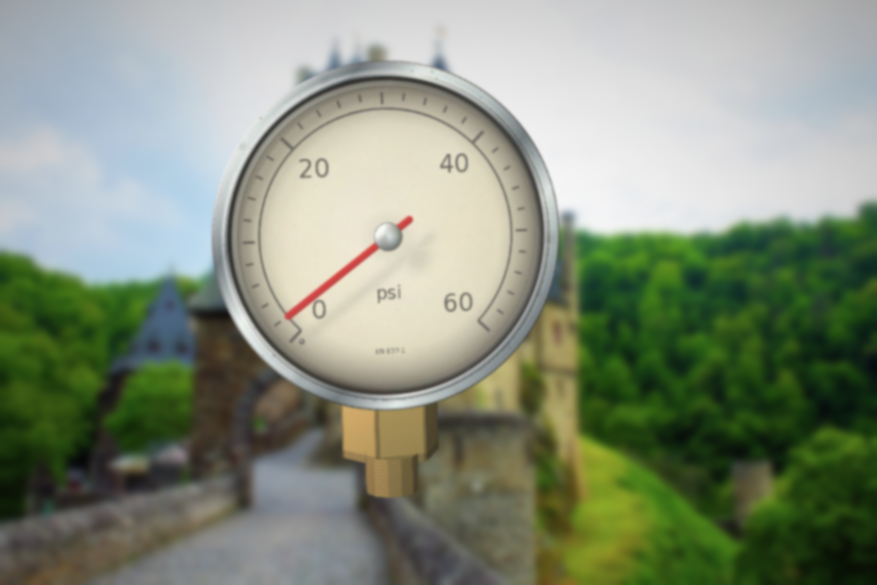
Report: 2; psi
